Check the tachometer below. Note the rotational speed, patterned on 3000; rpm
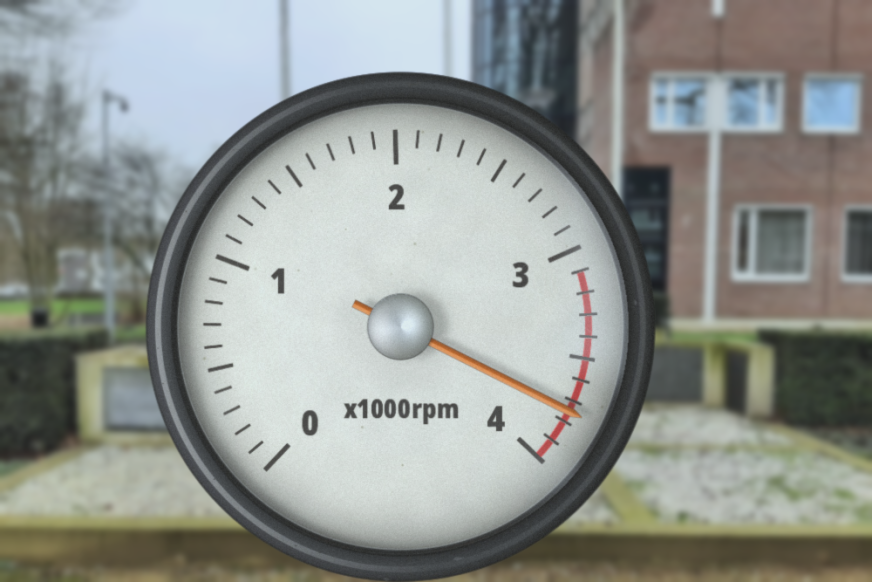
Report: 3750; rpm
